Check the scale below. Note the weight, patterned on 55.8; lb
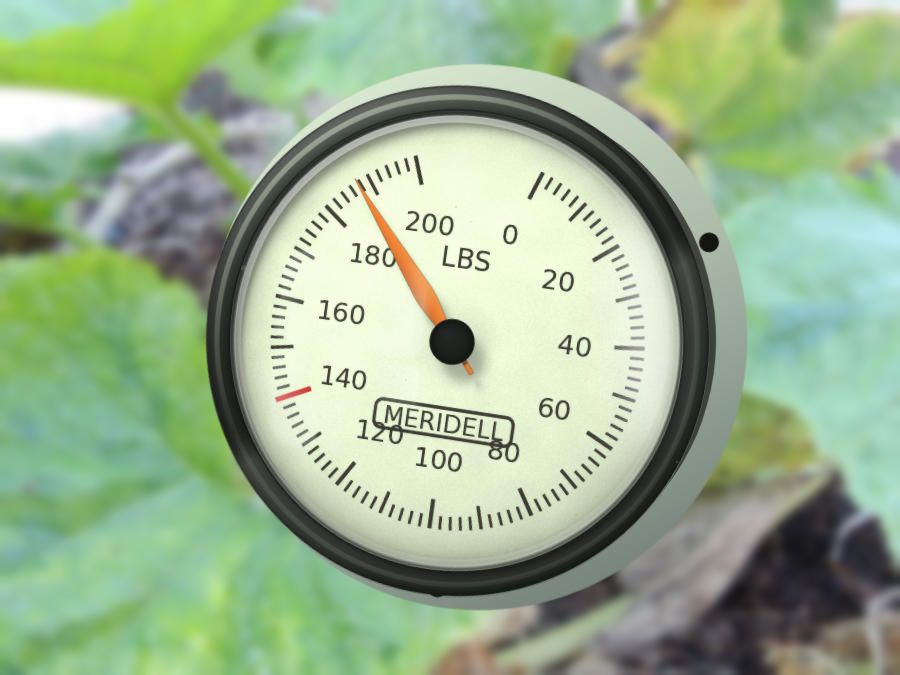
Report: 188; lb
